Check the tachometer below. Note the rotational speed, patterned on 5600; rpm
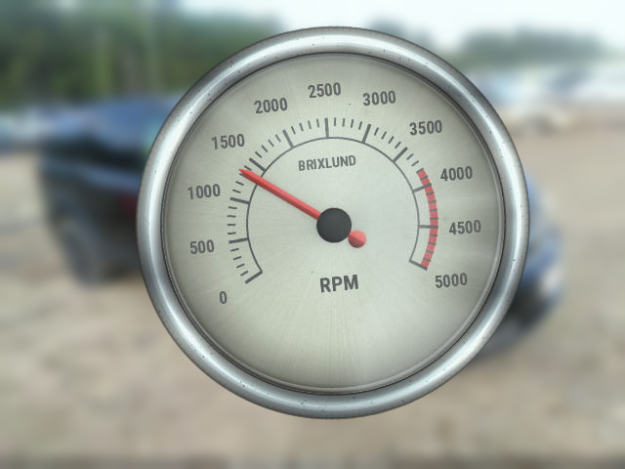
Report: 1350; rpm
